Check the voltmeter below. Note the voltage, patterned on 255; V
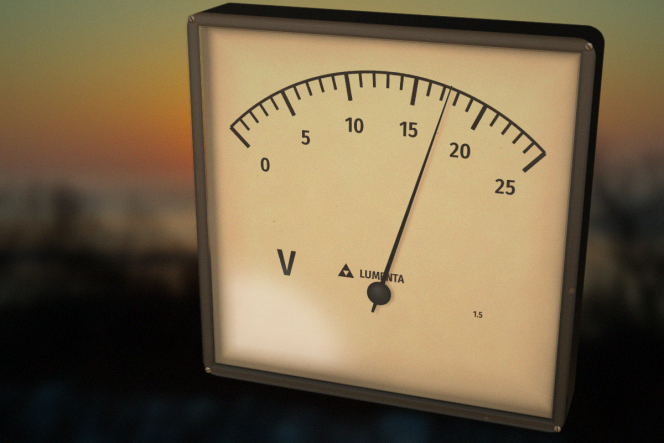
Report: 17.5; V
